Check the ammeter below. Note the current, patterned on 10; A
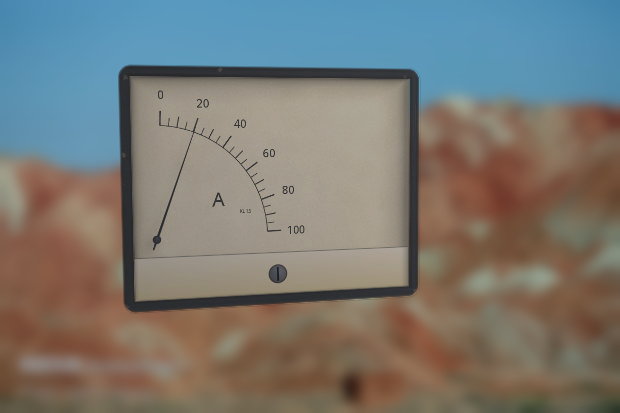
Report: 20; A
